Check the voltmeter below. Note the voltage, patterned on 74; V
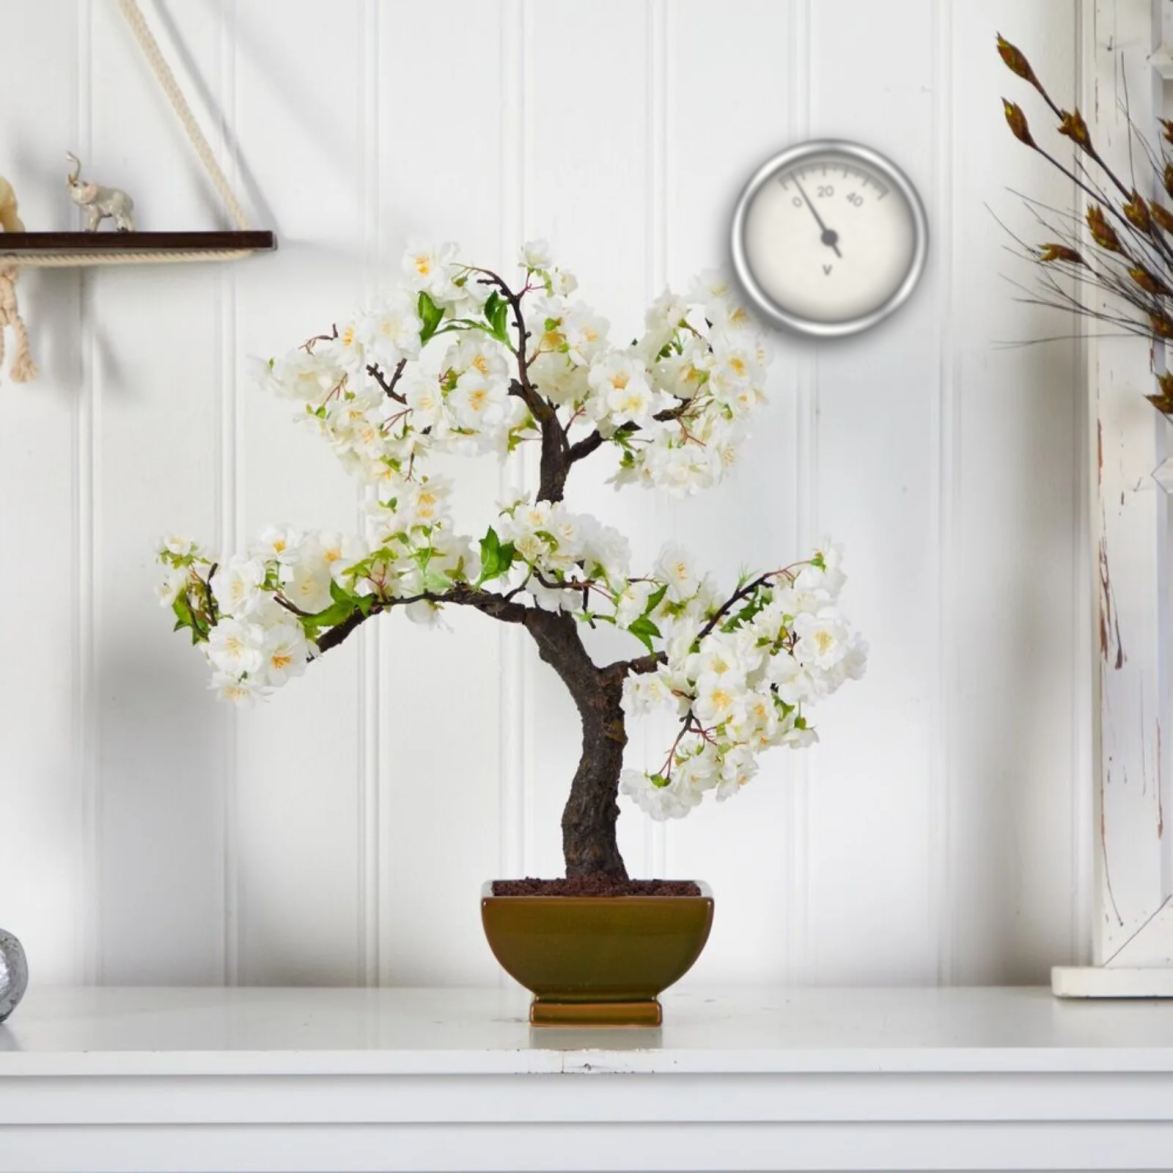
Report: 5; V
